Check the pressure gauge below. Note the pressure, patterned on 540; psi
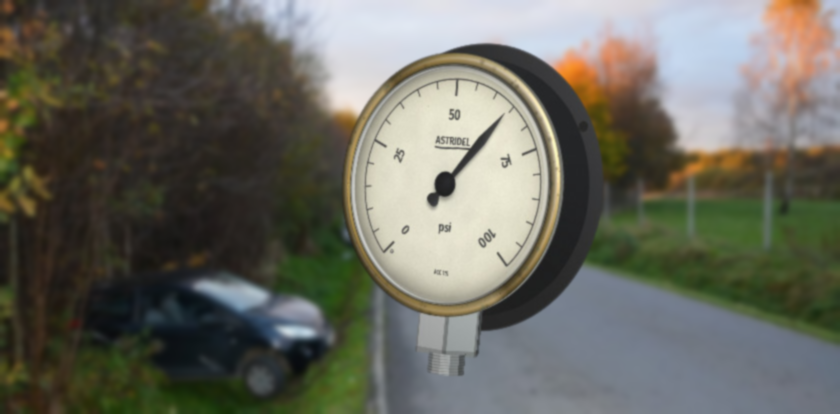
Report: 65; psi
